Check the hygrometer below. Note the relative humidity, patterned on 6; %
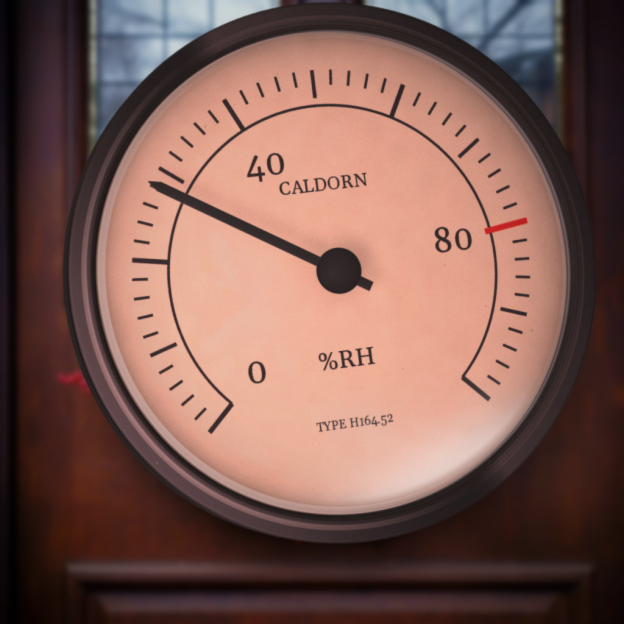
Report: 28; %
